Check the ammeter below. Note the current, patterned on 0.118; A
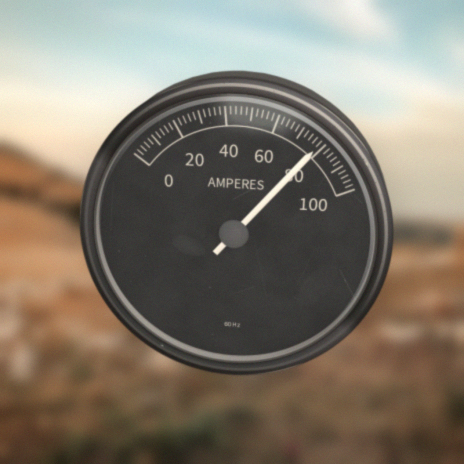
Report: 78; A
